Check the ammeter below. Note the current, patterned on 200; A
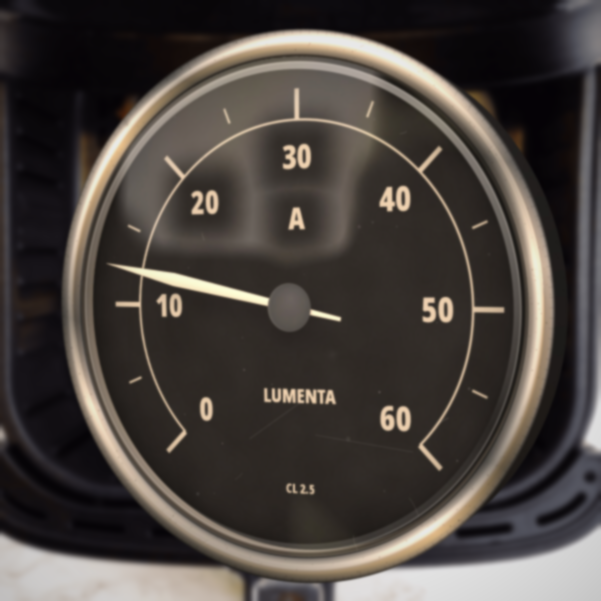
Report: 12.5; A
